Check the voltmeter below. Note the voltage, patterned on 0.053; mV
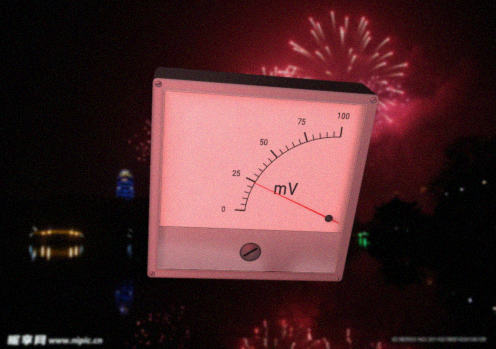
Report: 25; mV
